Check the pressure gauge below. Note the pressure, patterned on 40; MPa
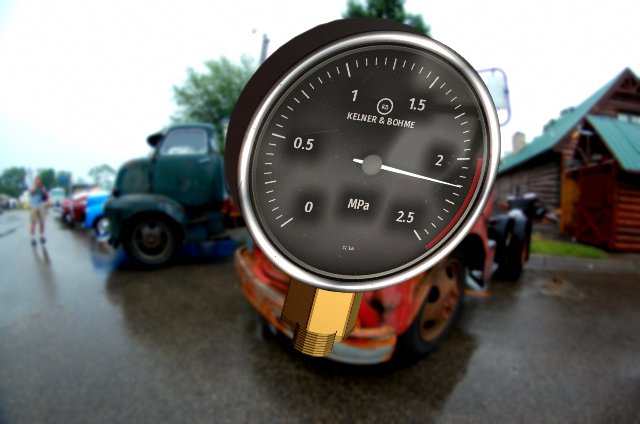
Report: 2.15; MPa
